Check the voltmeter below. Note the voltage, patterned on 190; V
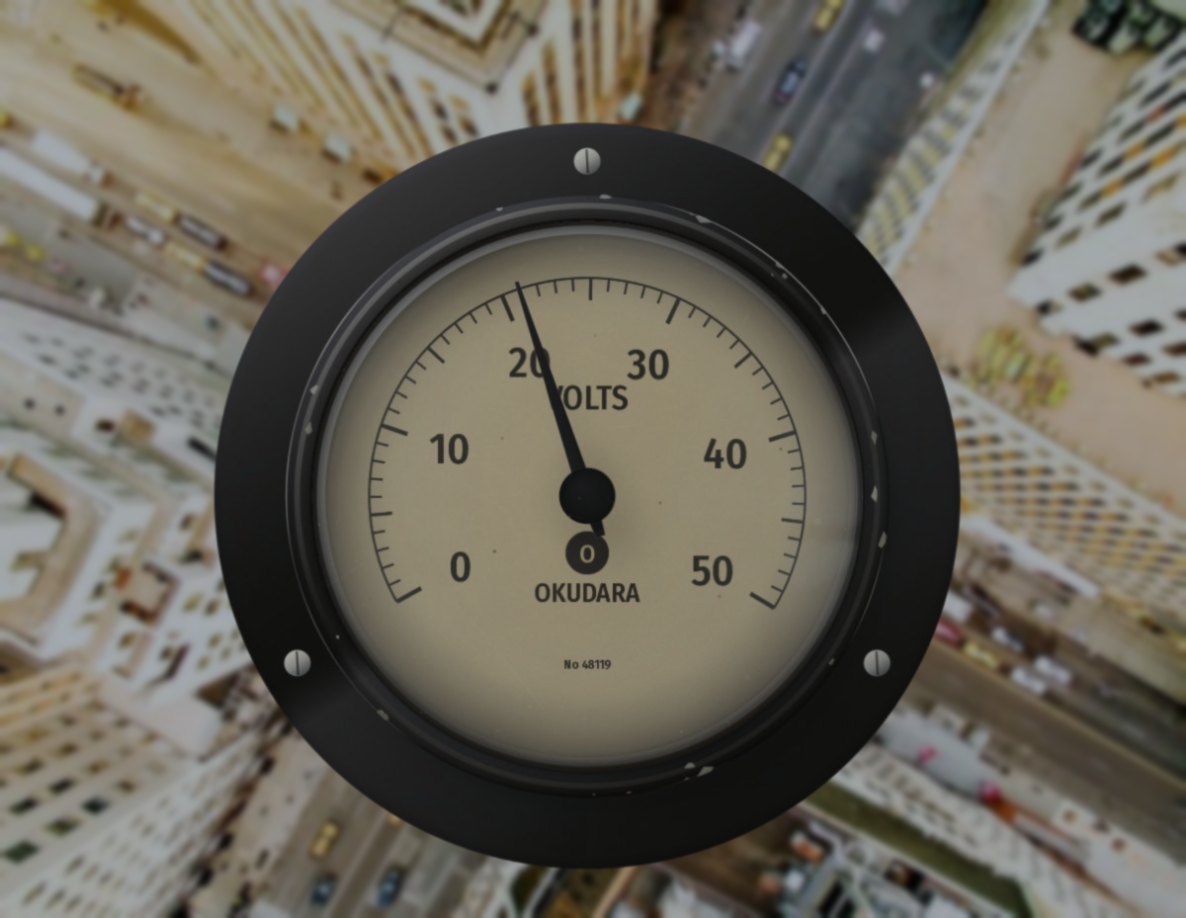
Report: 21; V
